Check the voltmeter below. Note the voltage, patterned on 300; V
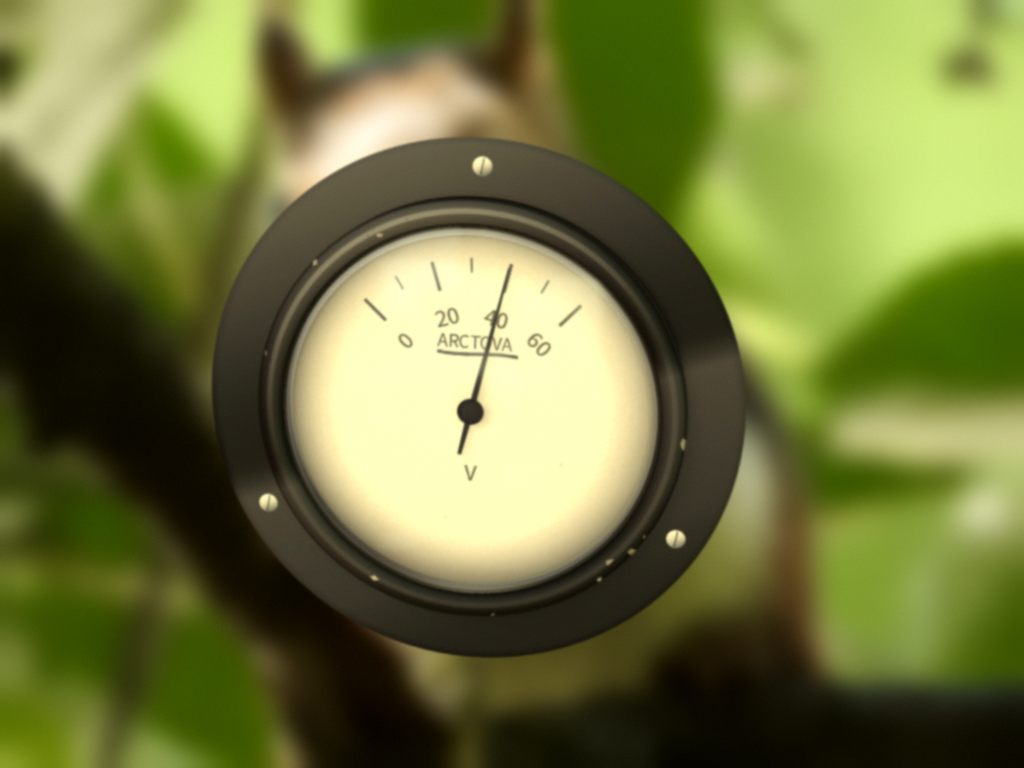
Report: 40; V
